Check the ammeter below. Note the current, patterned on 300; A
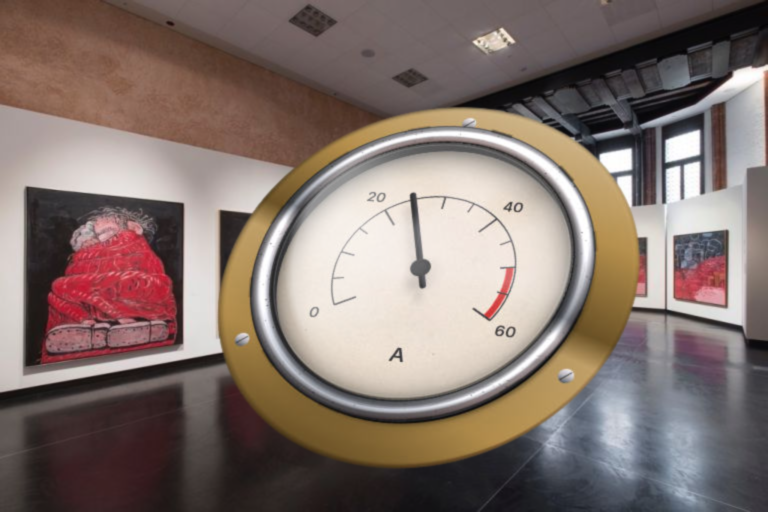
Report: 25; A
